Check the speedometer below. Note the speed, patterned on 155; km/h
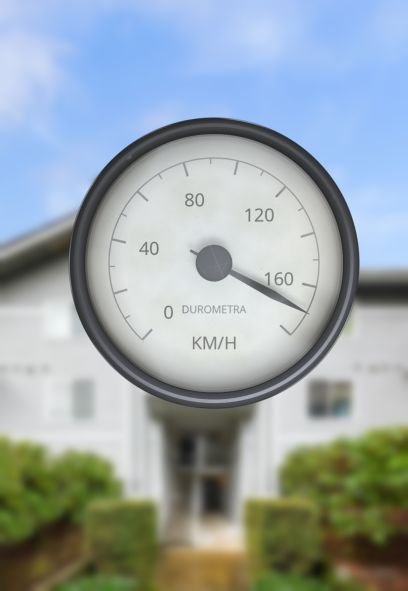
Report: 170; km/h
